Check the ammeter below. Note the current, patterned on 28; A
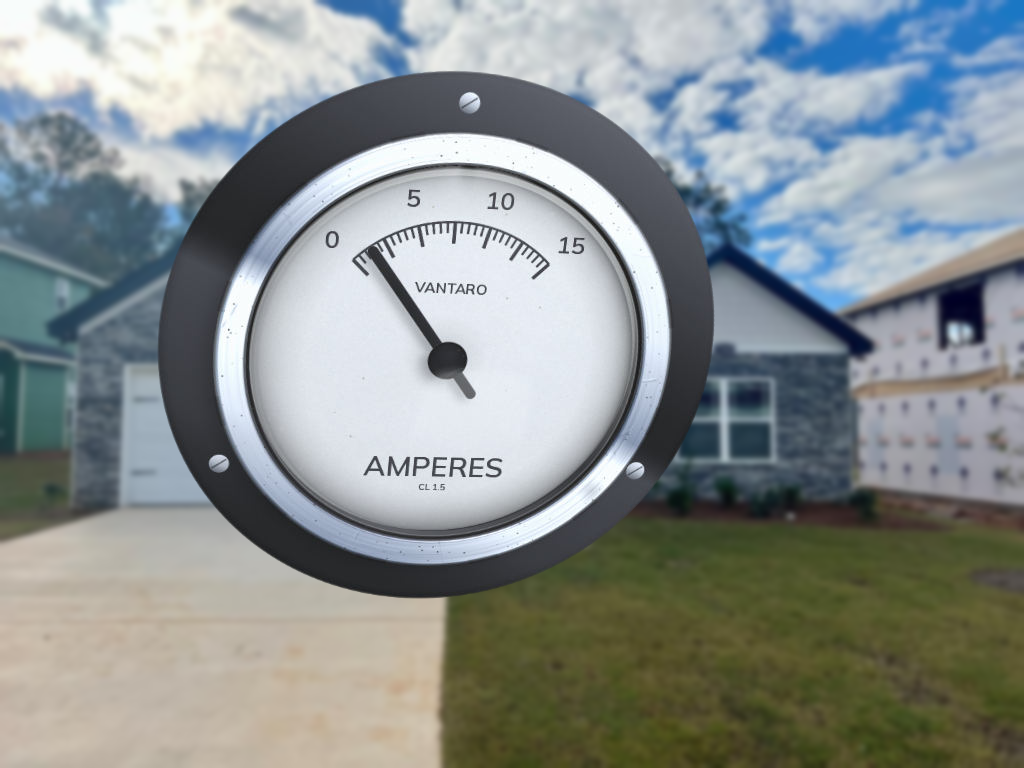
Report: 1.5; A
